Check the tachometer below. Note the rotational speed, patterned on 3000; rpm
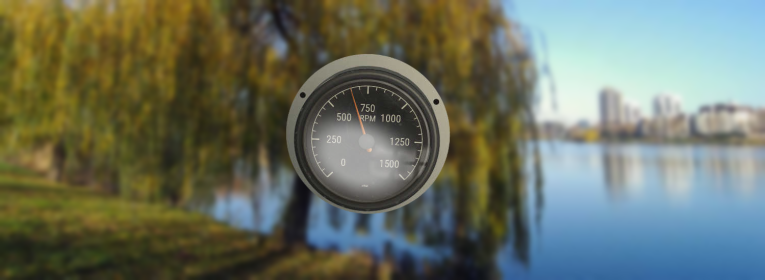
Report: 650; rpm
